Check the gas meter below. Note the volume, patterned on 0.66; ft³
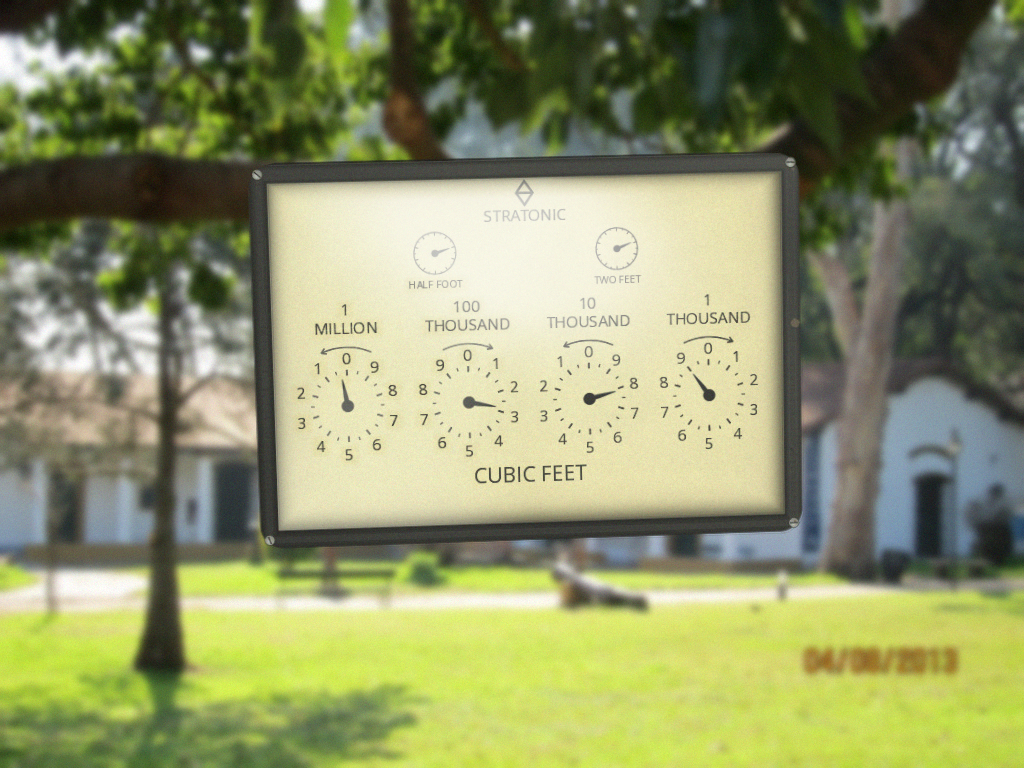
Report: 27900; ft³
